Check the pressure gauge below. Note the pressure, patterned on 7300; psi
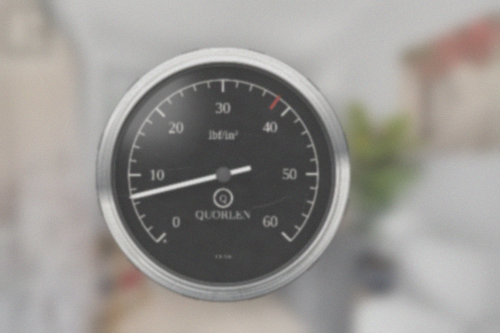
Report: 7; psi
